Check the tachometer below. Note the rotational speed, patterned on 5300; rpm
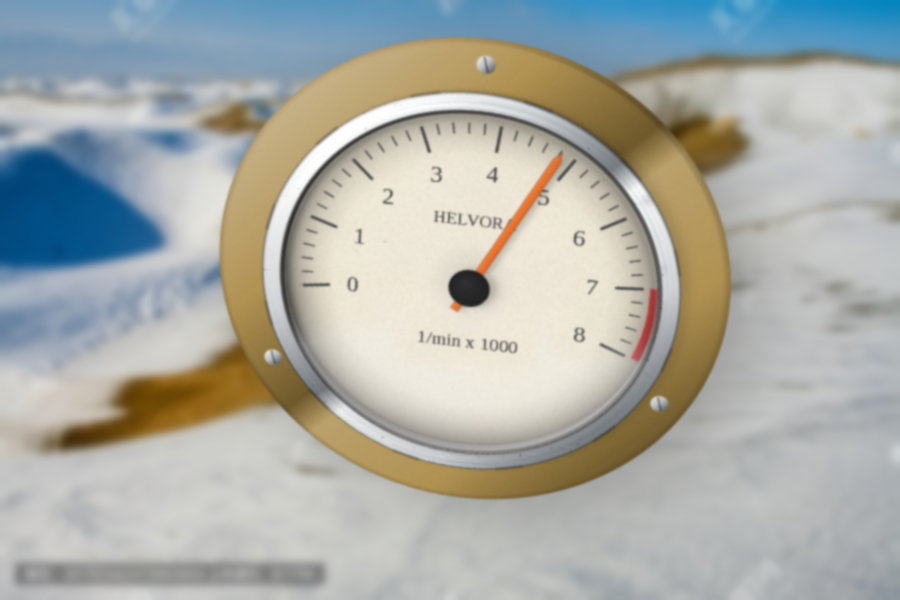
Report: 4800; rpm
